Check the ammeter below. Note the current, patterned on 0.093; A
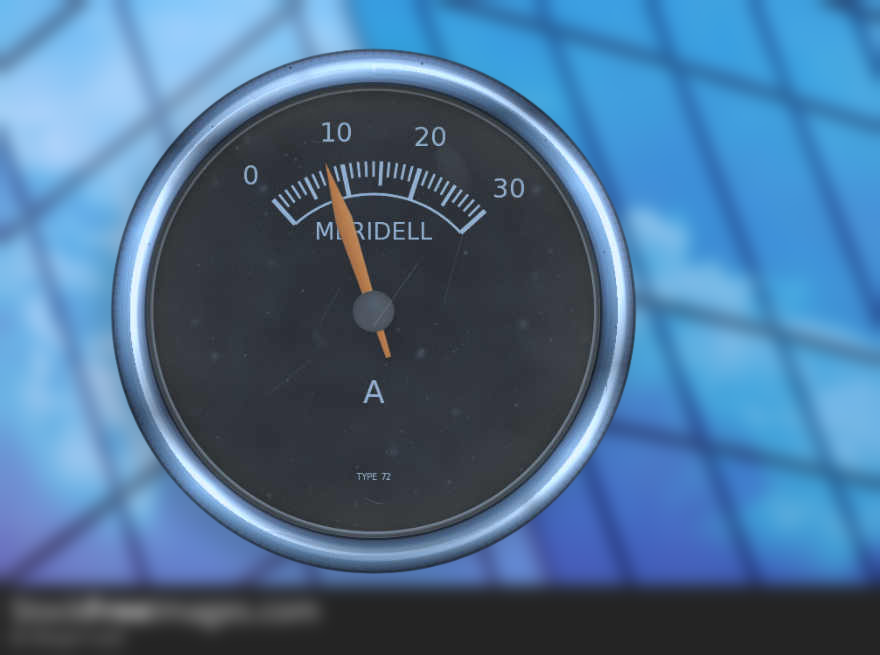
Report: 8; A
